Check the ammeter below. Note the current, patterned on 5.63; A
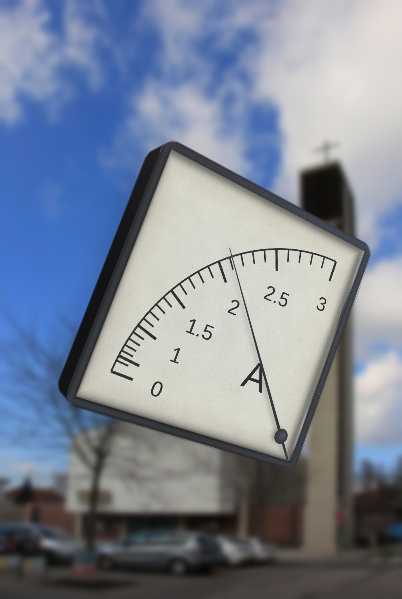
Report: 2.1; A
